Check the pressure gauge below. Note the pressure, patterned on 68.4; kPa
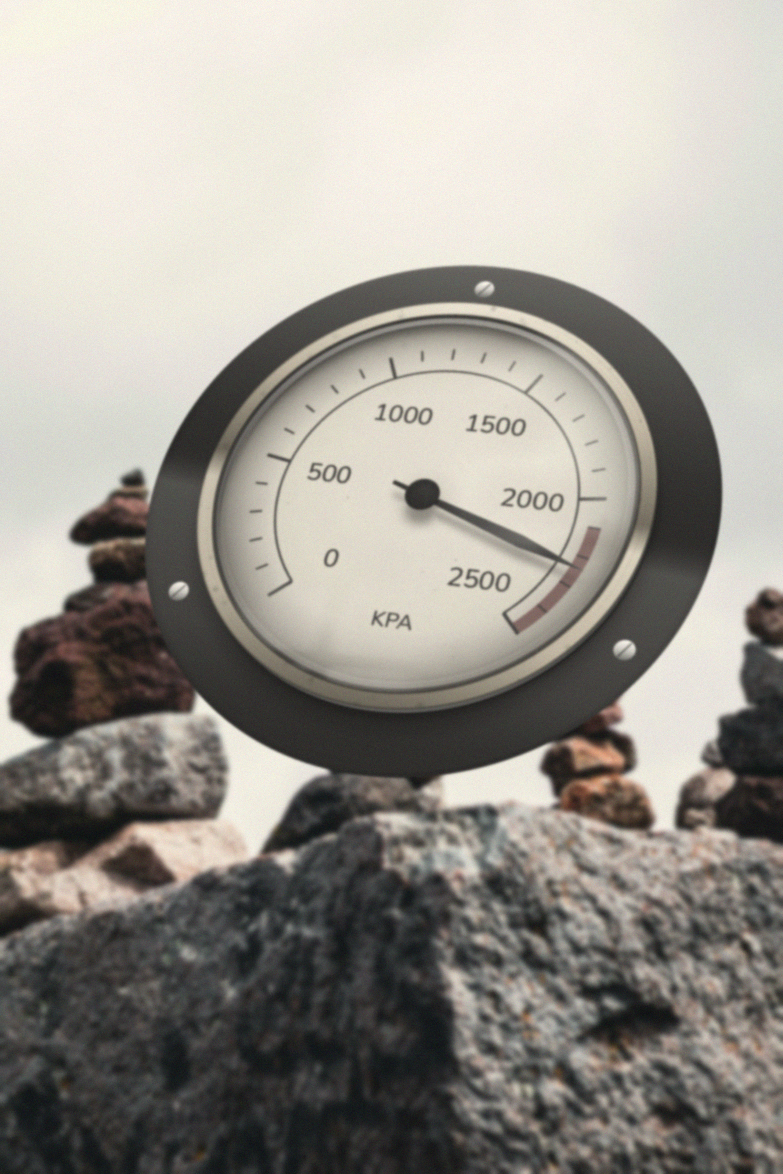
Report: 2250; kPa
